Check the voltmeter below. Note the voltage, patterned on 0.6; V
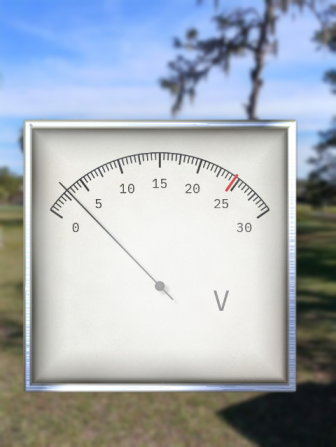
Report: 3; V
